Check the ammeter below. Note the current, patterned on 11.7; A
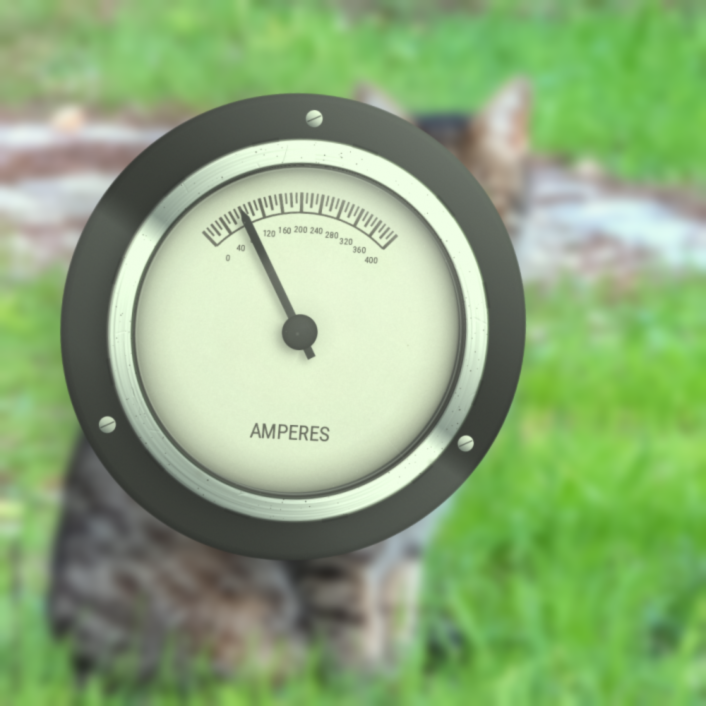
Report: 80; A
